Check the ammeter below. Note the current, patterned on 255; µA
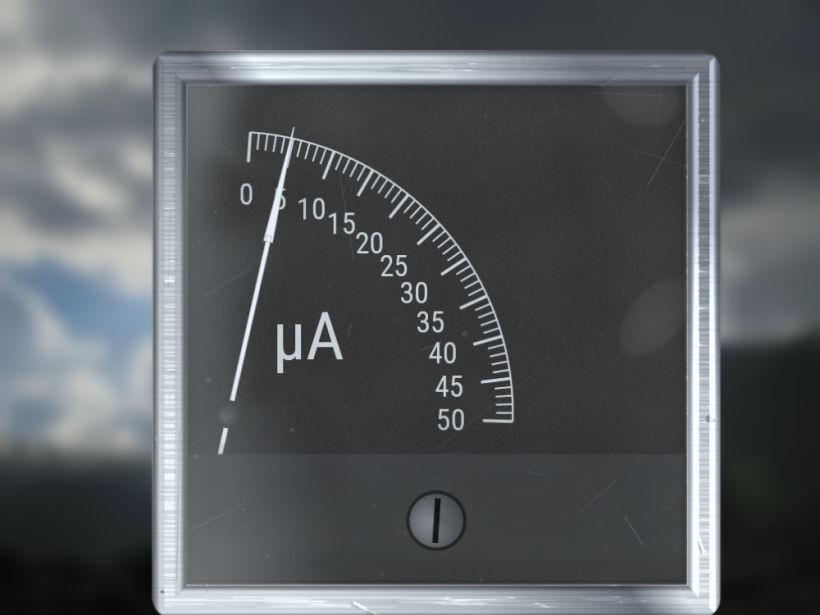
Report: 5; µA
